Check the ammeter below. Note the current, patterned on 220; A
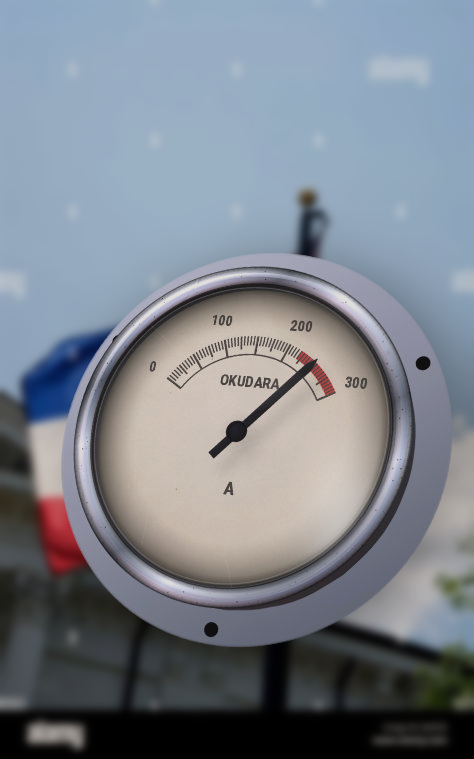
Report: 250; A
